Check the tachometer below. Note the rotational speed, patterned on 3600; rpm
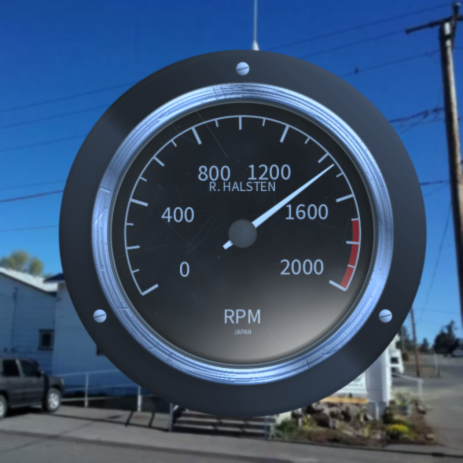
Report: 1450; rpm
